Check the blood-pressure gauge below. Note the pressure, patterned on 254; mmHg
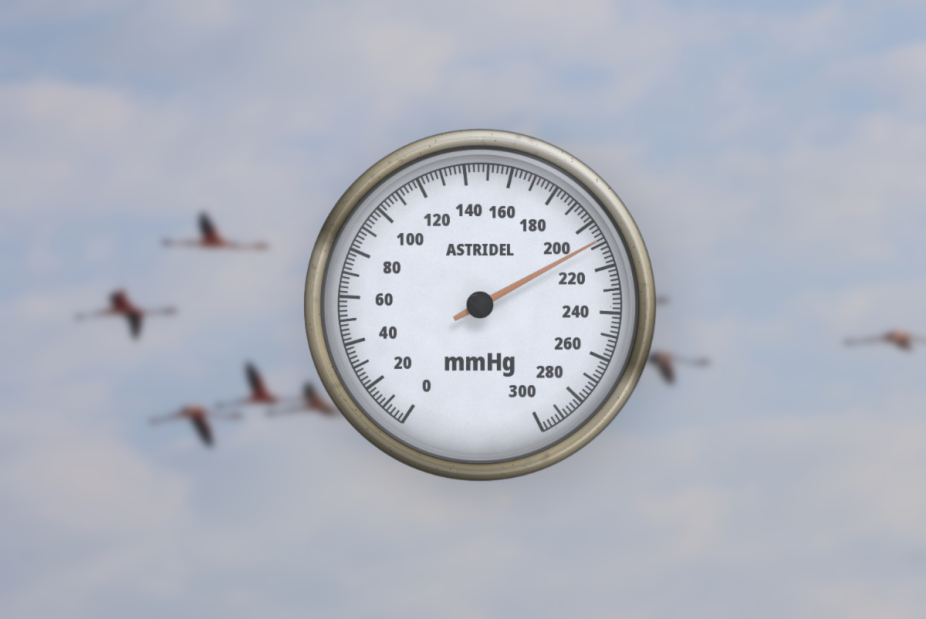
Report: 208; mmHg
